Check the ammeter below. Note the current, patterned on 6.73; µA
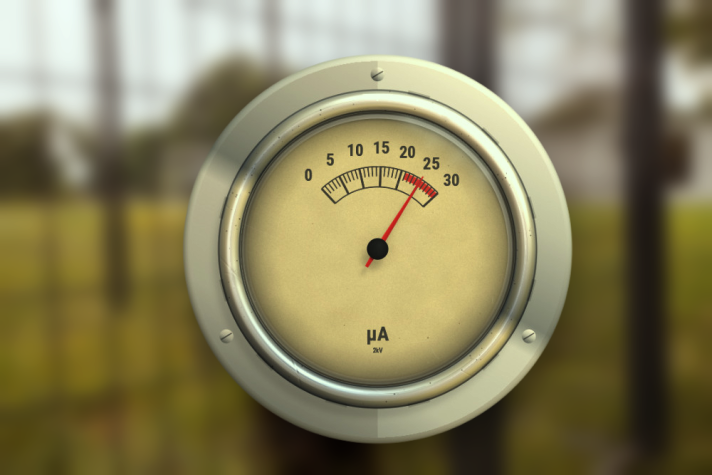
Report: 25; µA
